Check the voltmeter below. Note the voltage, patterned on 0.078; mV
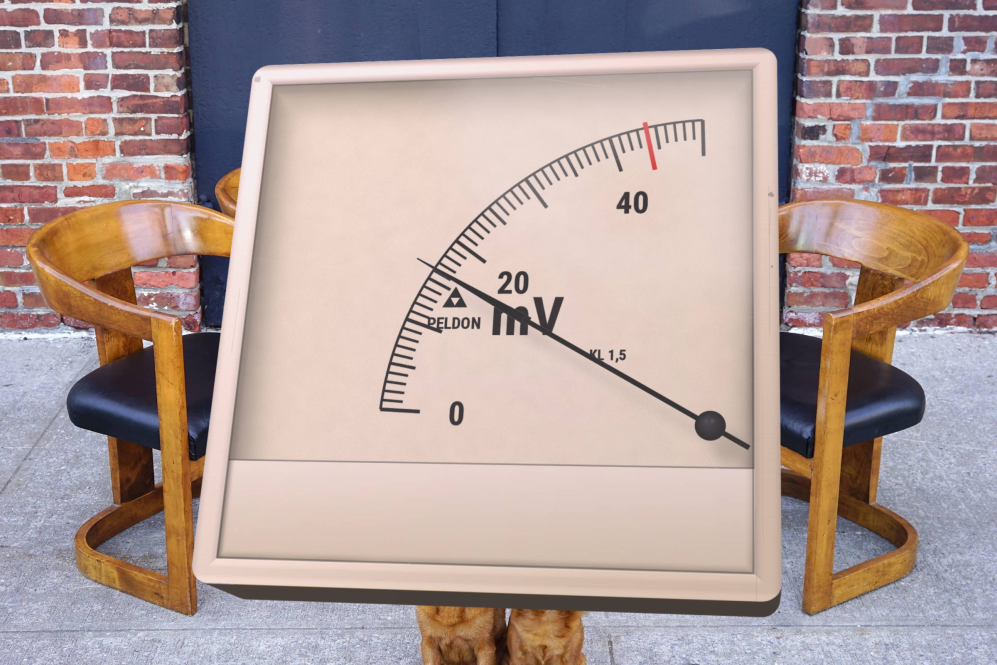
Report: 16; mV
